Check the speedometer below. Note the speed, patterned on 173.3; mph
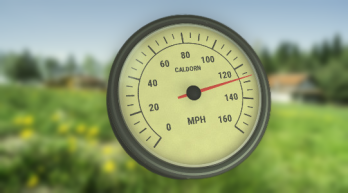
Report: 127.5; mph
